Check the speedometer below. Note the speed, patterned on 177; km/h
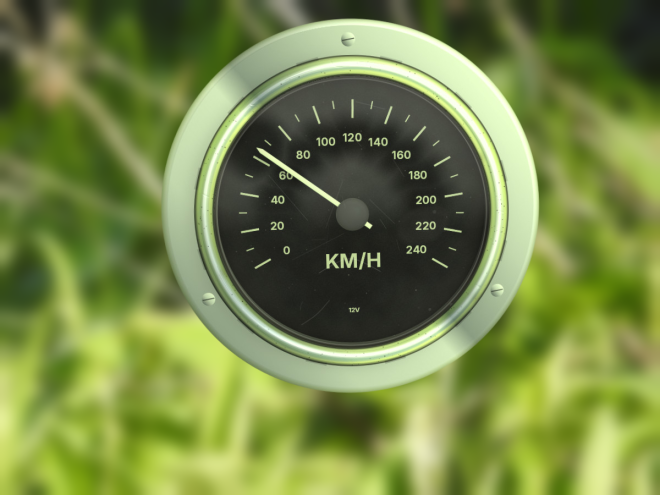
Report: 65; km/h
